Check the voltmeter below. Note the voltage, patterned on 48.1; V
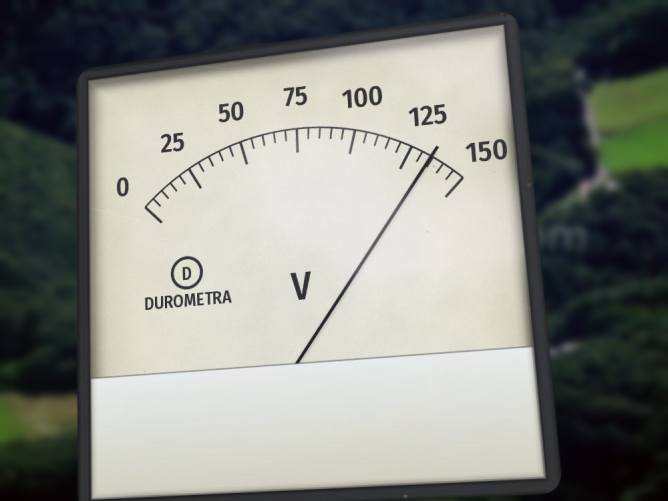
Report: 135; V
